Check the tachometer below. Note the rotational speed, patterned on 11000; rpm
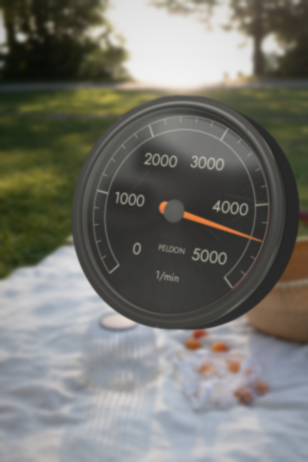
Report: 4400; rpm
